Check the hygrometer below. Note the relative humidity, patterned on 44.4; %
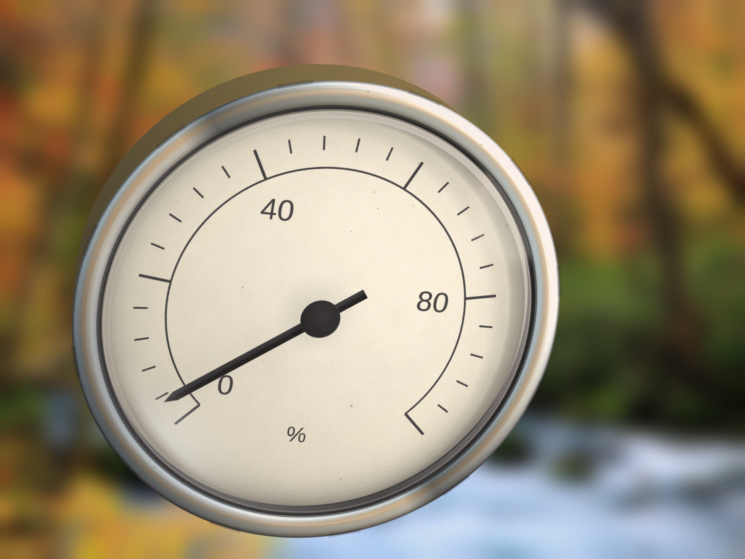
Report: 4; %
